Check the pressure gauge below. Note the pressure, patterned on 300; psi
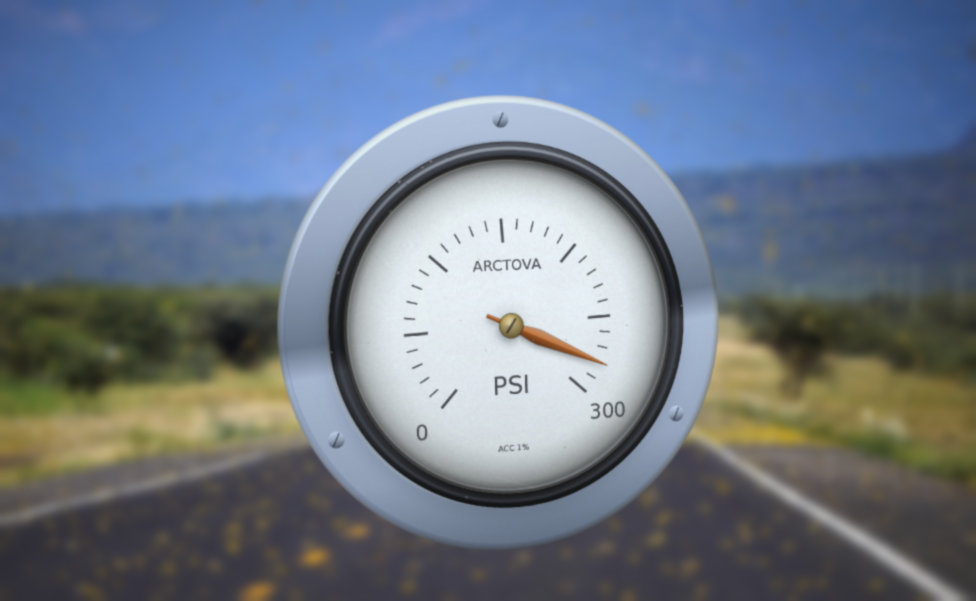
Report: 280; psi
